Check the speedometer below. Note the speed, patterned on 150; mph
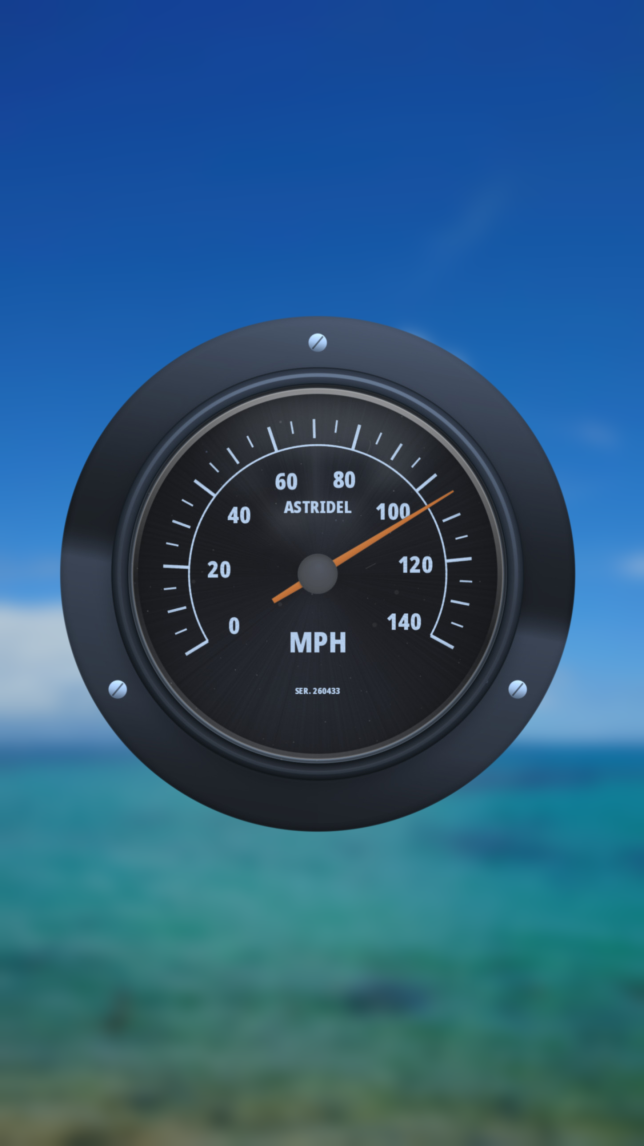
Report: 105; mph
